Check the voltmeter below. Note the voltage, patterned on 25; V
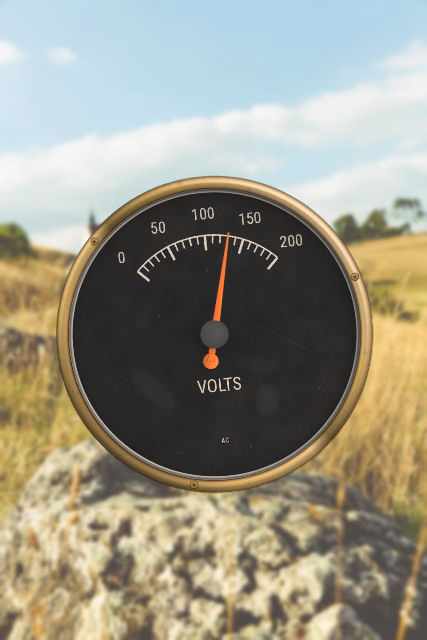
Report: 130; V
